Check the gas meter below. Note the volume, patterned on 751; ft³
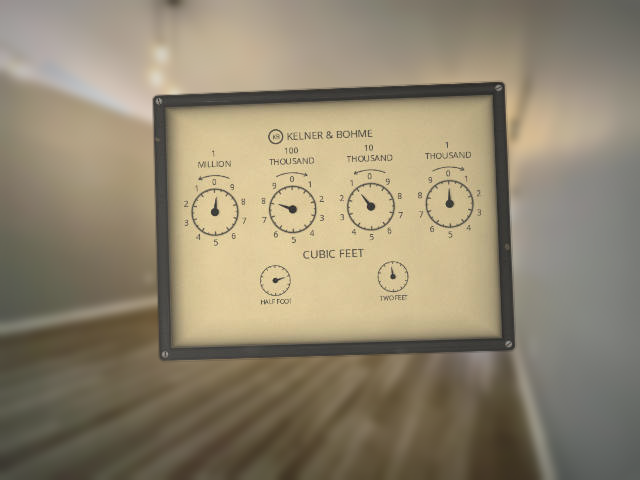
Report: 981000; ft³
